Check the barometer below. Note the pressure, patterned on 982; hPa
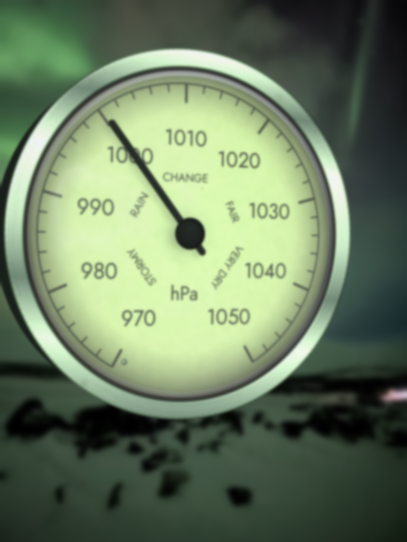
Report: 1000; hPa
